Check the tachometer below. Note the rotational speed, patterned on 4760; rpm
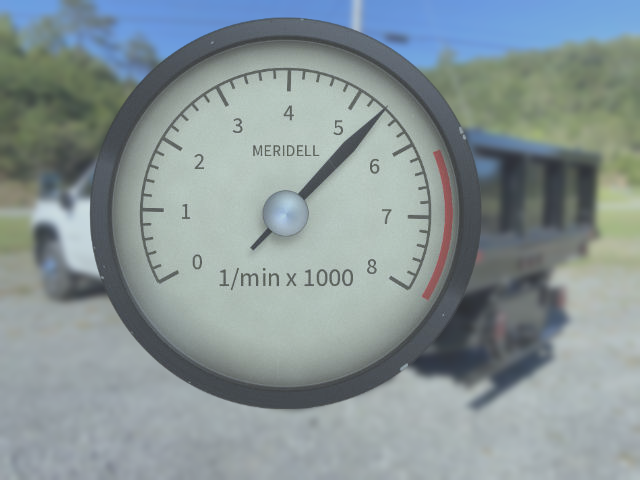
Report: 5400; rpm
